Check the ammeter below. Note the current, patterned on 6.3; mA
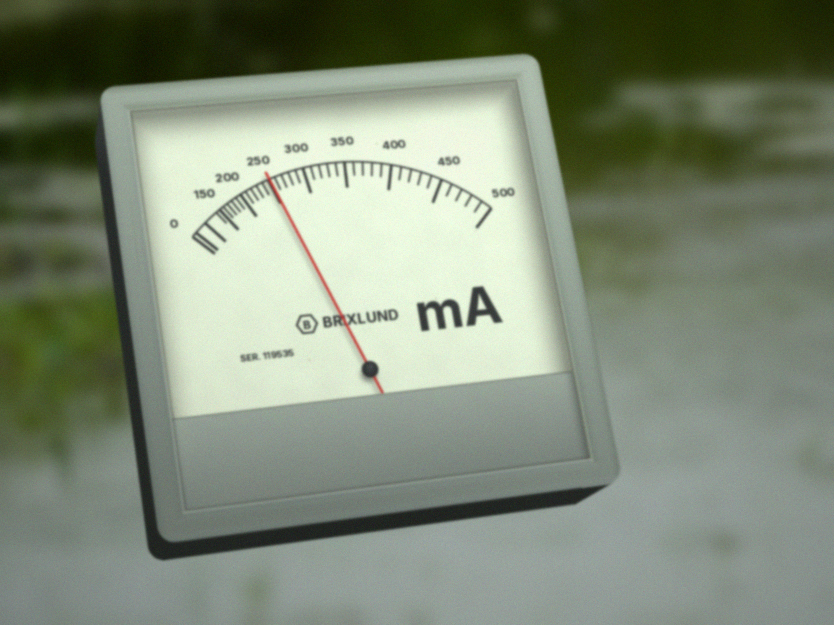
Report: 250; mA
